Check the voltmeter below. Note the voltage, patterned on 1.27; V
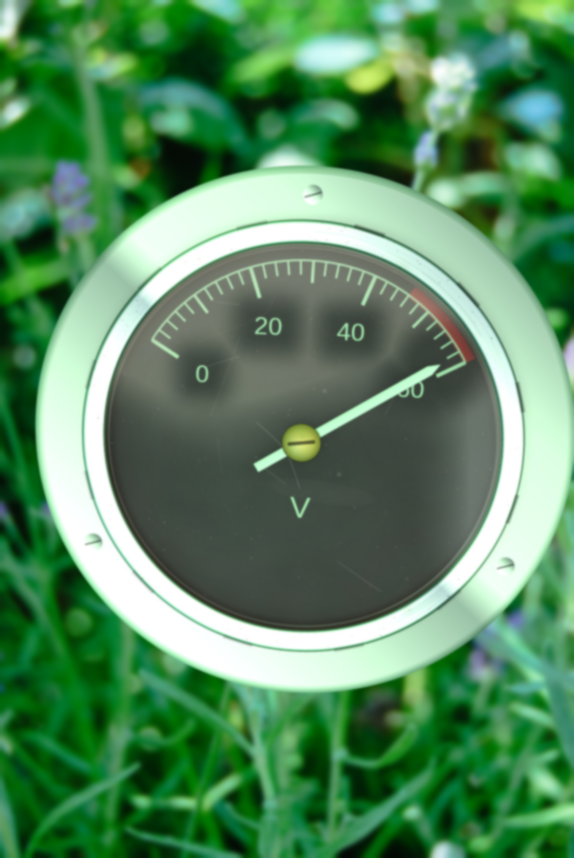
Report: 58; V
